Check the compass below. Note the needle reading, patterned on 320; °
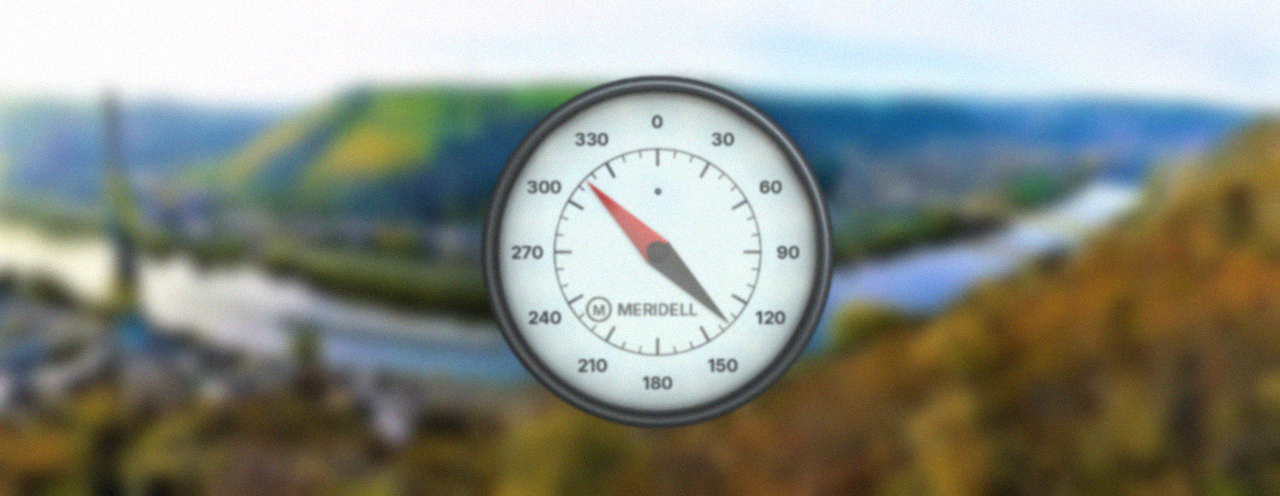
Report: 315; °
